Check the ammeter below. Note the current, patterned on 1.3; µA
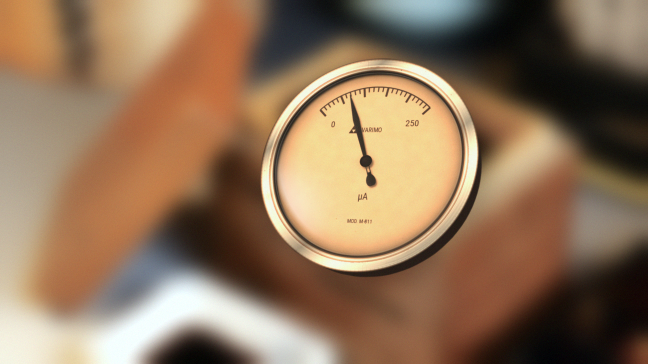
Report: 70; µA
